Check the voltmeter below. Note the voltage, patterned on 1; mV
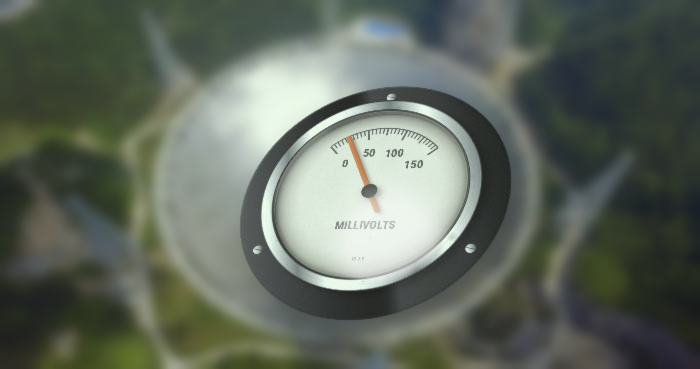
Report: 25; mV
